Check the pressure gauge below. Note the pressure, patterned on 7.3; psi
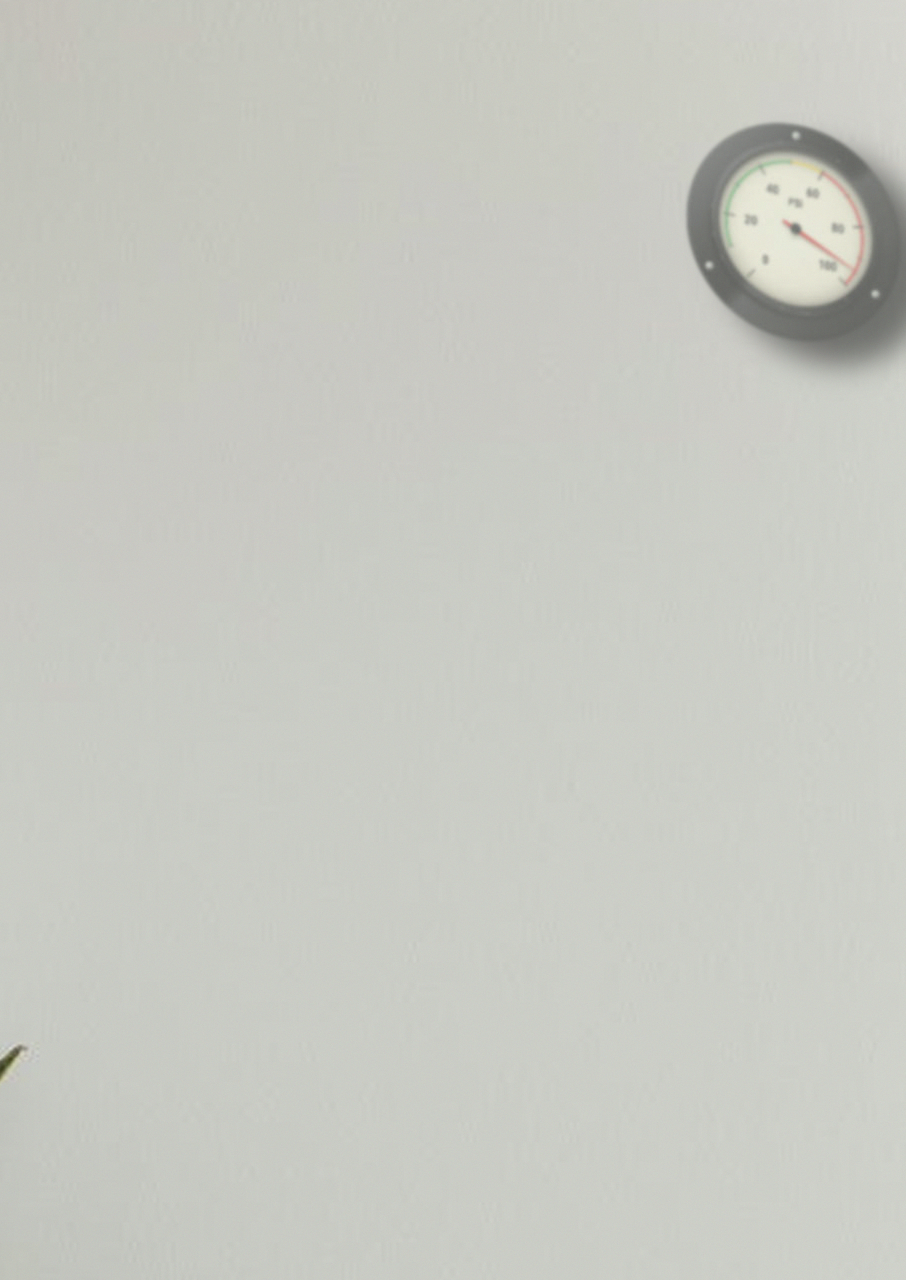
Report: 95; psi
